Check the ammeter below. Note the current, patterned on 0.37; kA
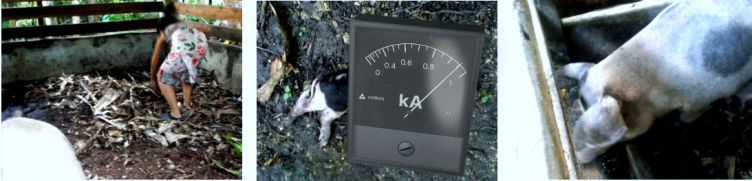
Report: 0.95; kA
